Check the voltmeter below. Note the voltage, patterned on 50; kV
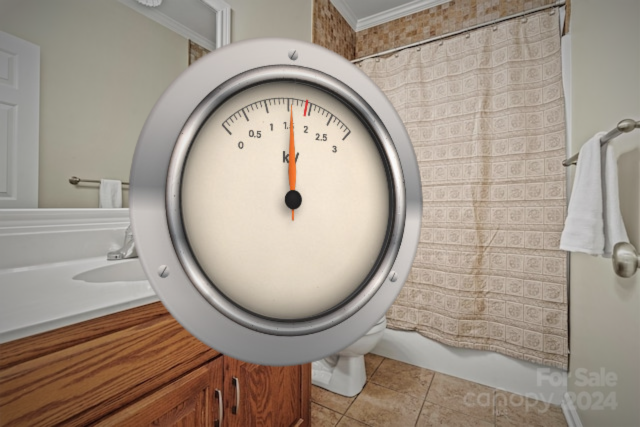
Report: 1.5; kV
